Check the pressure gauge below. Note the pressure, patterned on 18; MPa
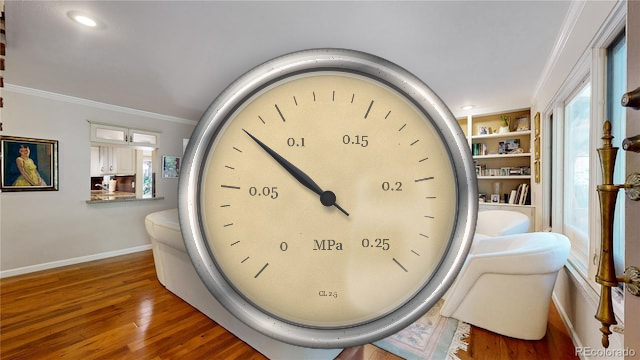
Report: 0.08; MPa
